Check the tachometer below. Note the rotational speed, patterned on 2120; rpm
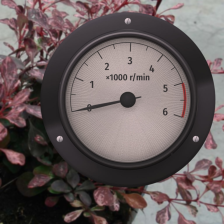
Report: 0; rpm
